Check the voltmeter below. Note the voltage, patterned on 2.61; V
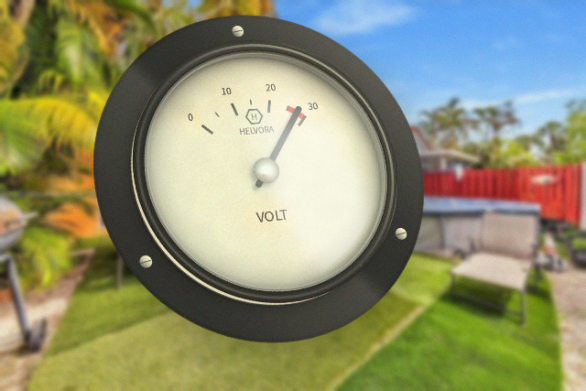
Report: 27.5; V
